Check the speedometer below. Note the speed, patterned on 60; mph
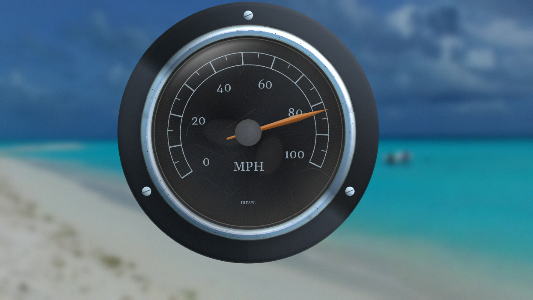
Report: 82.5; mph
